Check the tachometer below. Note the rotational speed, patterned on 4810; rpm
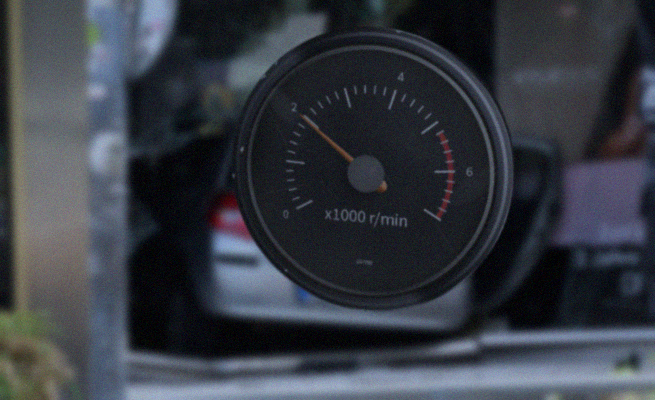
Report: 2000; rpm
